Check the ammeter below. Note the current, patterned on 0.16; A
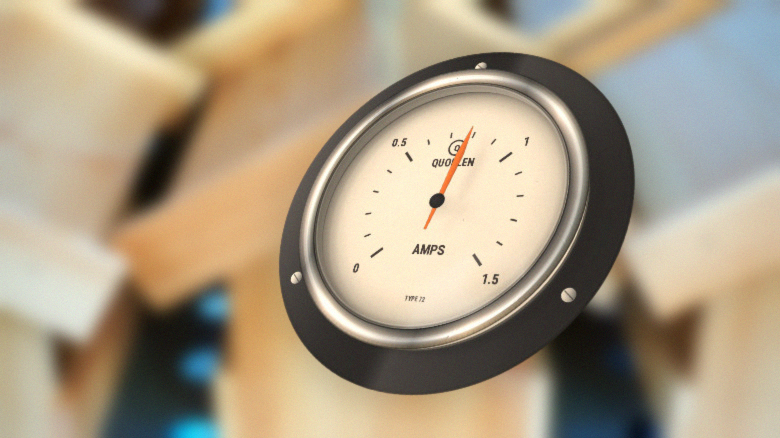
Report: 0.8; A
